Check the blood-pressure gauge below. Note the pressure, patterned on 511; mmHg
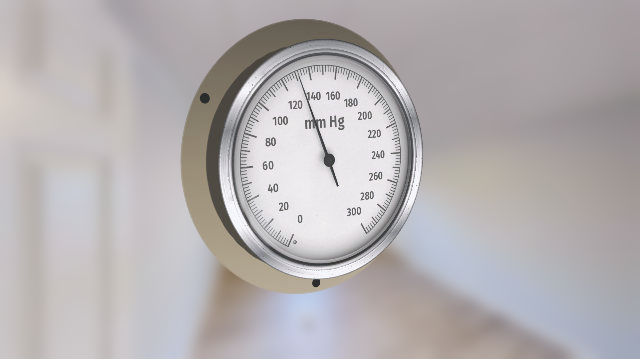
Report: 130; mmHg
